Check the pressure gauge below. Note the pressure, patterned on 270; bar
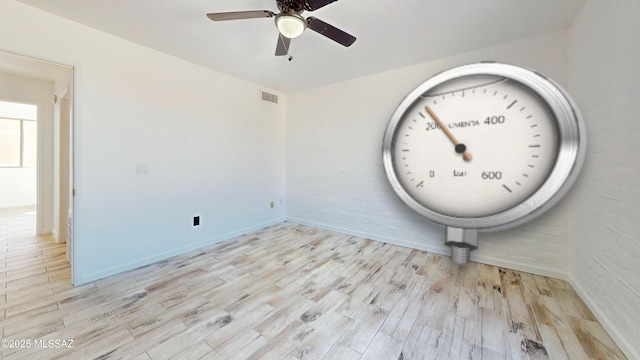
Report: 220; bar
